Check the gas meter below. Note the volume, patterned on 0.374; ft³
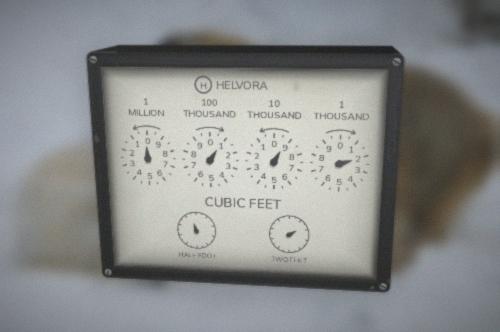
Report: 9200; ft³
